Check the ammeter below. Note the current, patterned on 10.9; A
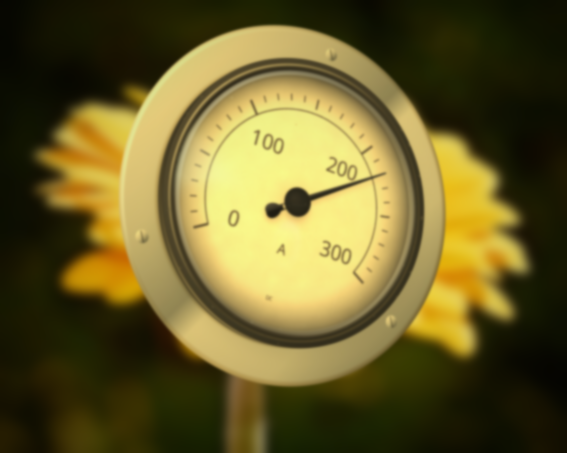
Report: 220; A
